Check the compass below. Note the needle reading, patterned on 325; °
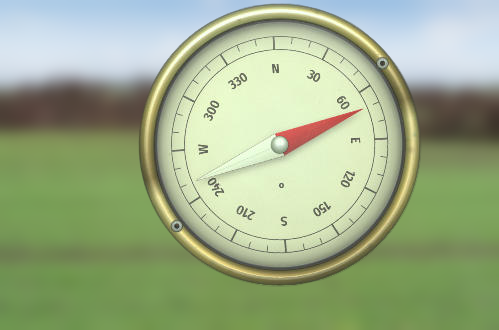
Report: 70; °
